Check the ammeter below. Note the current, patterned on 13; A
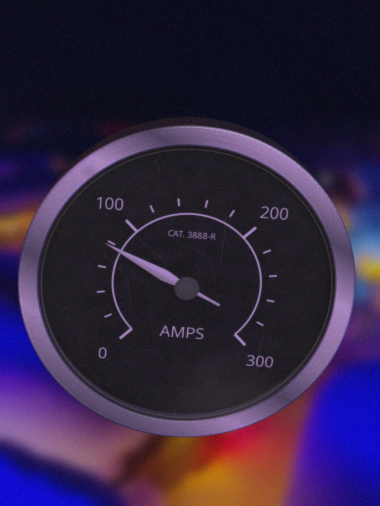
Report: 80; A
